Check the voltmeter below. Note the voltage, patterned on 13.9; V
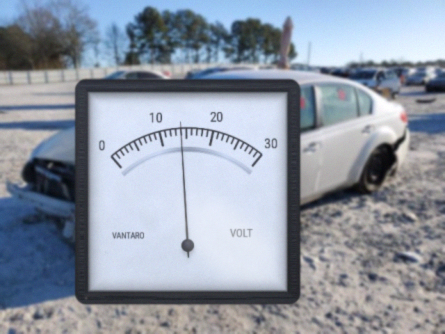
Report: 14; V
